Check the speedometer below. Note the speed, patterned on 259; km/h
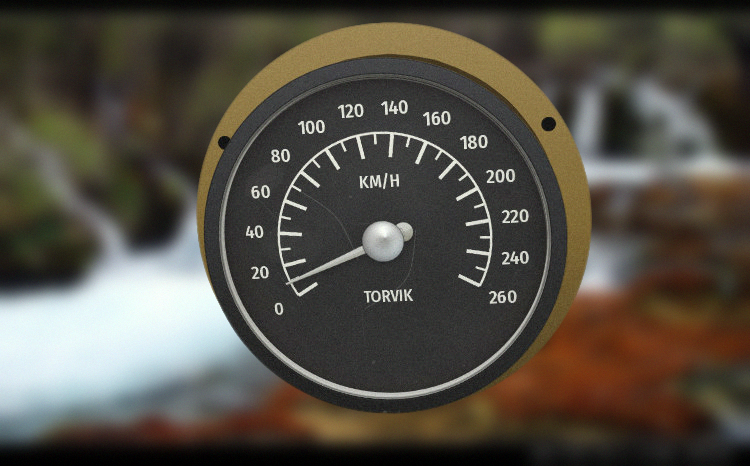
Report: 10; km/h
